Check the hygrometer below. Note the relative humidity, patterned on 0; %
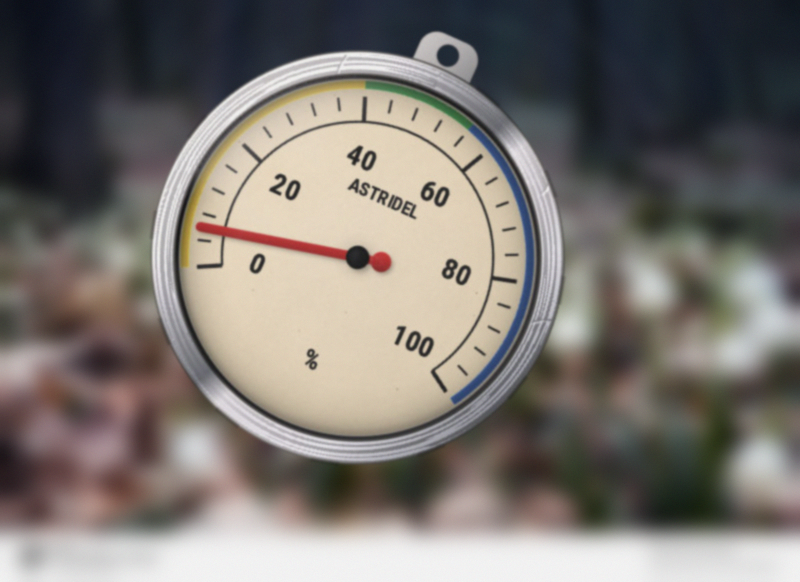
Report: 6; %
